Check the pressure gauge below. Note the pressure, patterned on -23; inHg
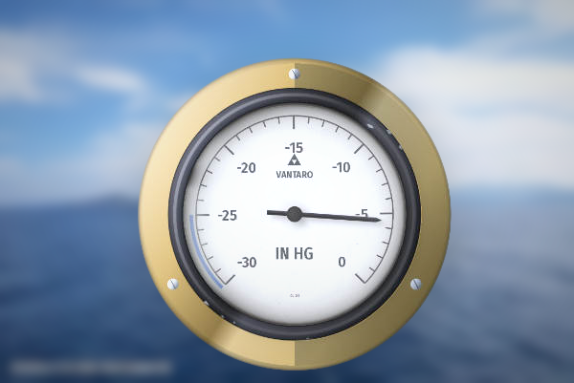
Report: -4.5; inHg
